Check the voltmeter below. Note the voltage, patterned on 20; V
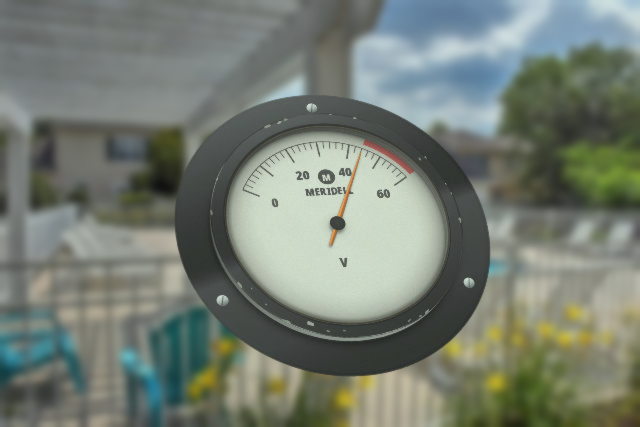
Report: 44; V
